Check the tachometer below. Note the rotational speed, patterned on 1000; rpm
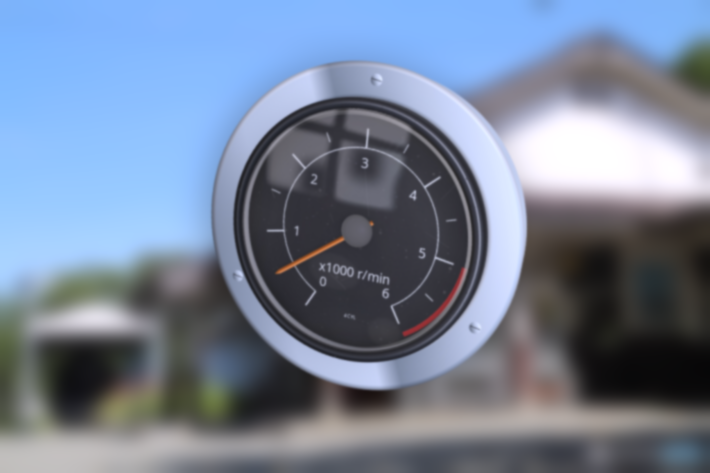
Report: 500; rpm
